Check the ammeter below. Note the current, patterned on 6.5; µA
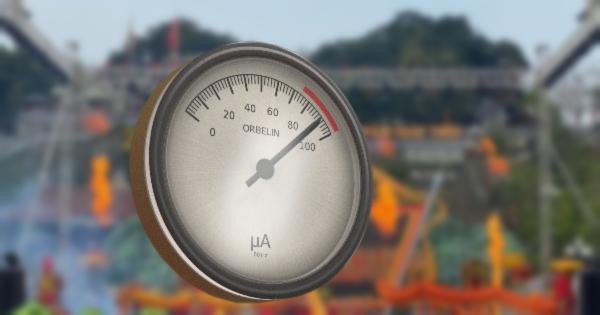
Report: 90; µA
